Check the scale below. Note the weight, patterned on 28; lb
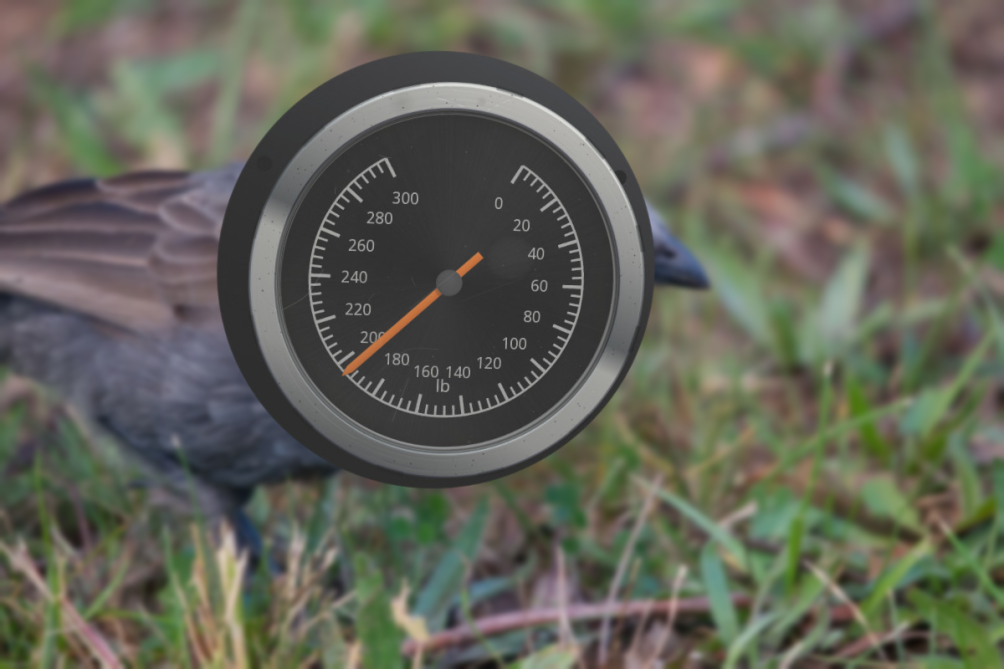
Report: 196; lb
